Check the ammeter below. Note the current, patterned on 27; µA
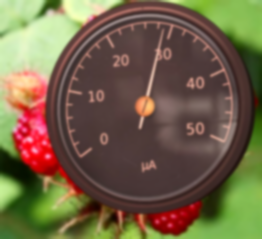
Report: 29; µA
